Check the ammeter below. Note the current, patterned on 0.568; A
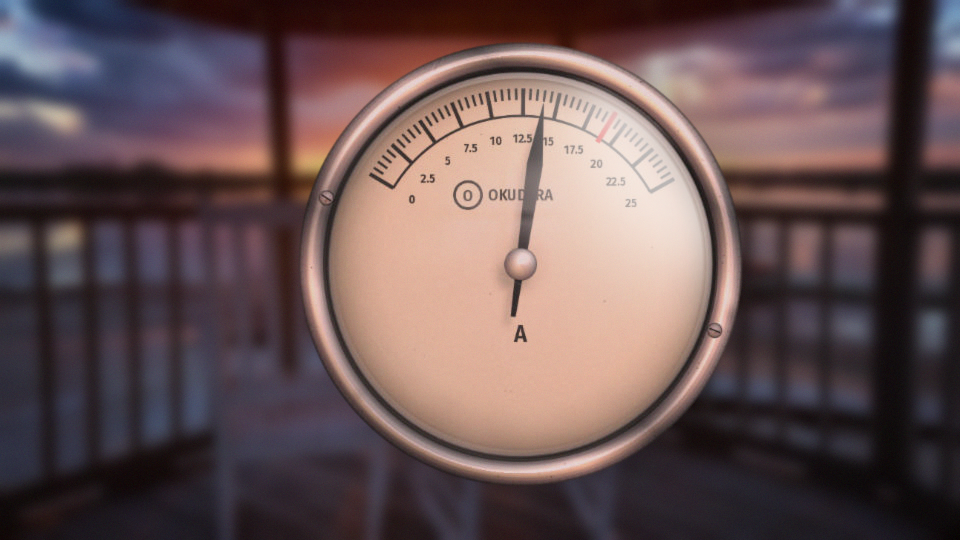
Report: 14; A
